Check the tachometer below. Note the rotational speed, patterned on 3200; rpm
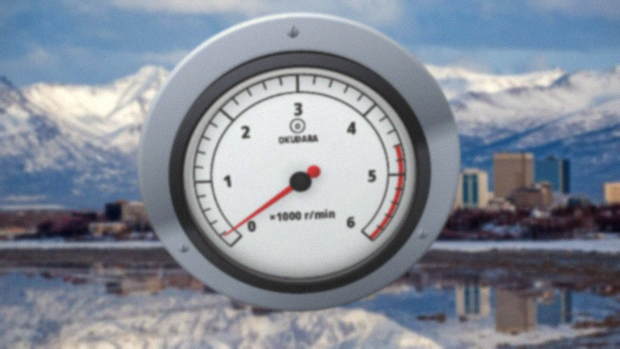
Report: 200; rpm
